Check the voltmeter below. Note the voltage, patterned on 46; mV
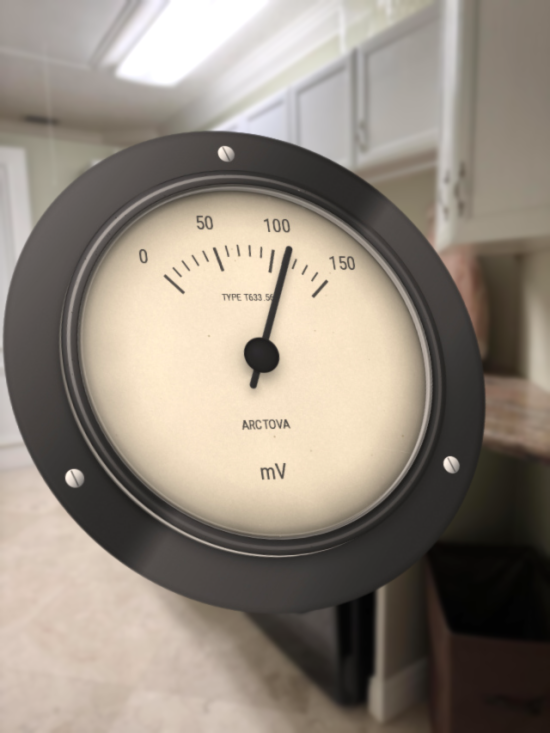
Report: 110; mV
